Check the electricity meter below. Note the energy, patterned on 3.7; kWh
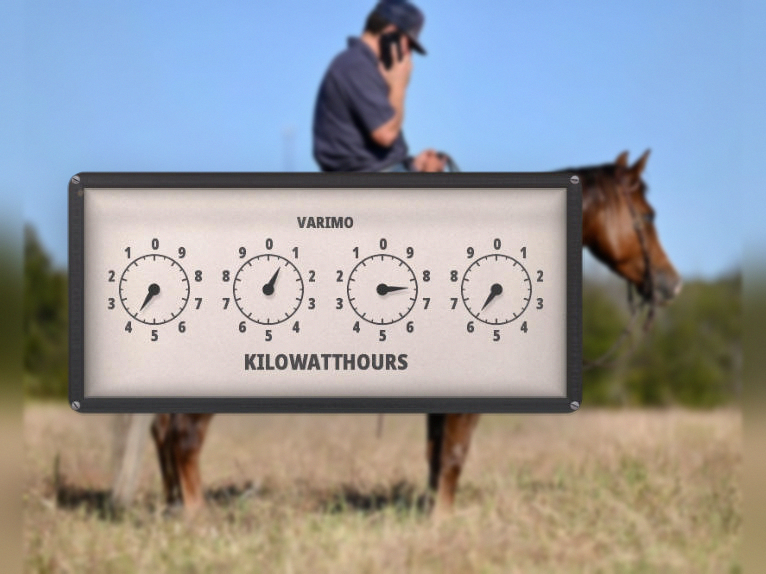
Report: 4076; kWh
